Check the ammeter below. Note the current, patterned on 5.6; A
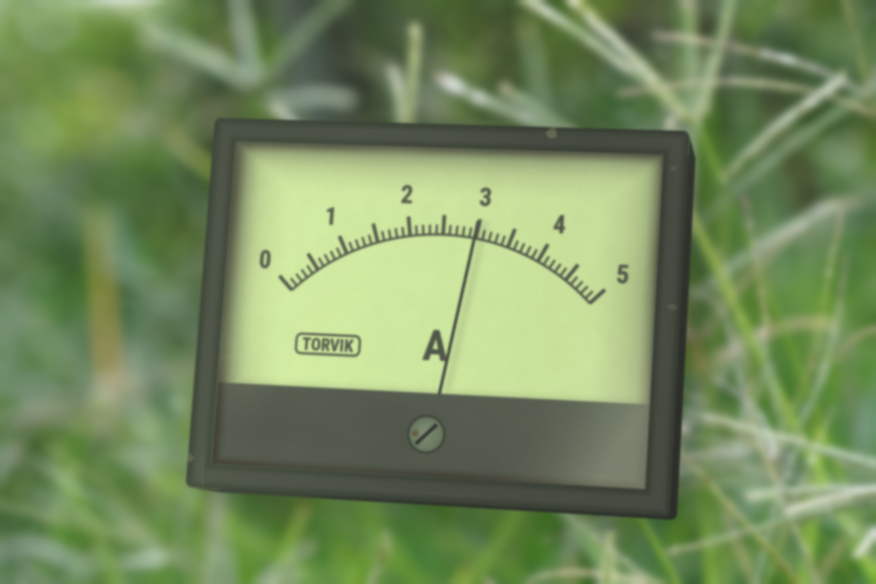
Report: 3; A
